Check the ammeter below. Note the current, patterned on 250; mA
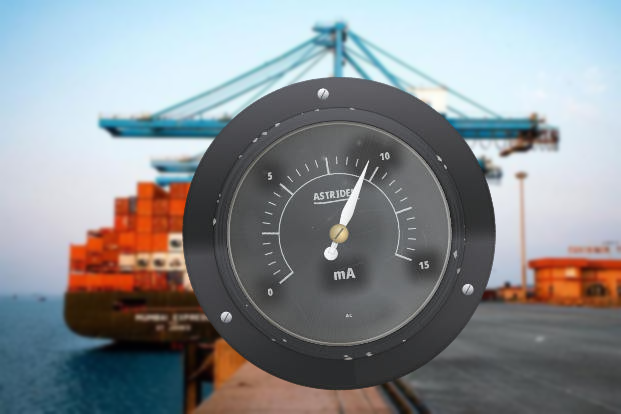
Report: 9.5; mA
